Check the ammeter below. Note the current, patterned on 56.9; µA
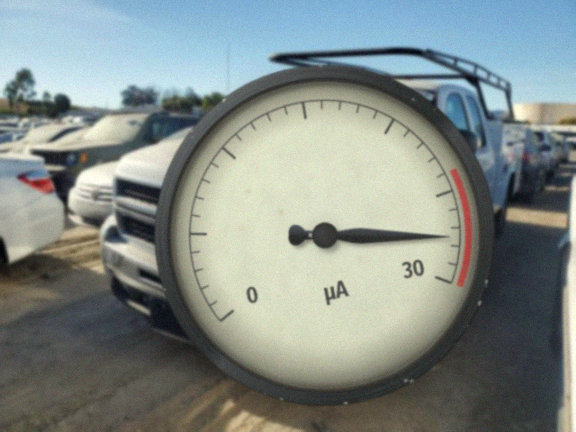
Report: 27.5; µA
